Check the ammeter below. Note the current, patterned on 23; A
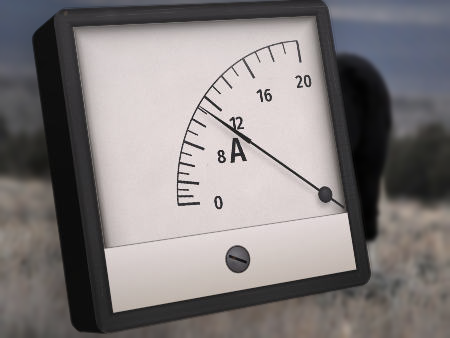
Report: 11; A
